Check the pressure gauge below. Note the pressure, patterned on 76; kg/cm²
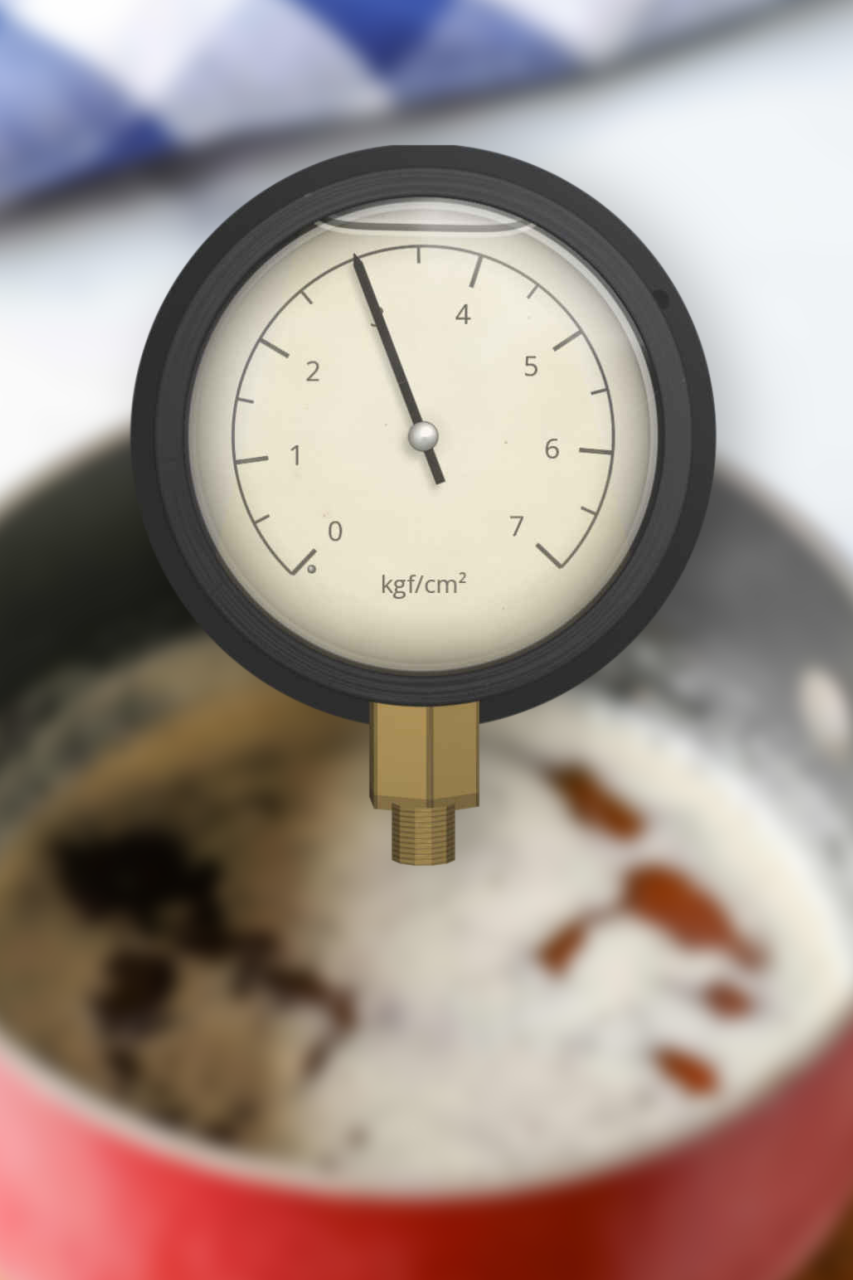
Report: 3; kg/cm²
